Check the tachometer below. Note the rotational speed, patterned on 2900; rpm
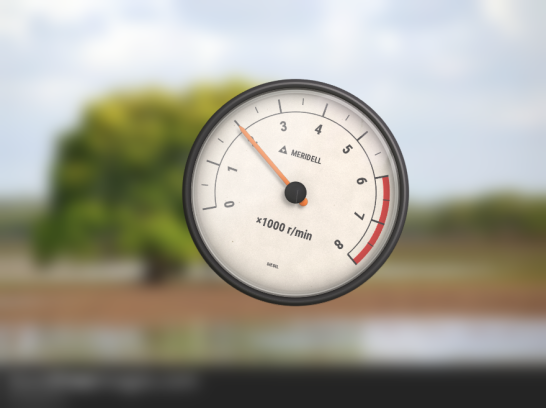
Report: 2000; rpm
